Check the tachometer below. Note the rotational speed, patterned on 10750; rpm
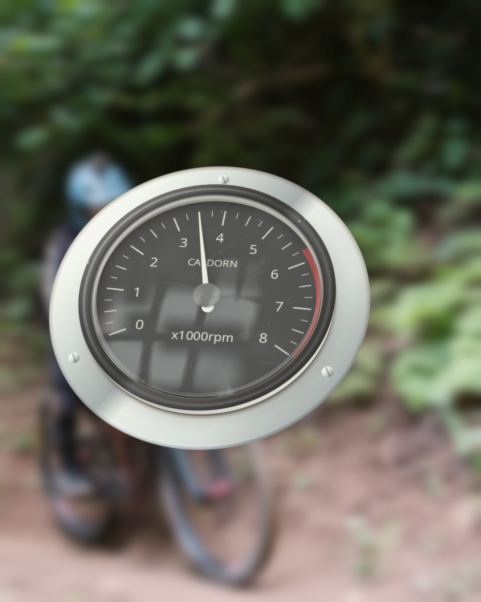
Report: 3500; rpm
